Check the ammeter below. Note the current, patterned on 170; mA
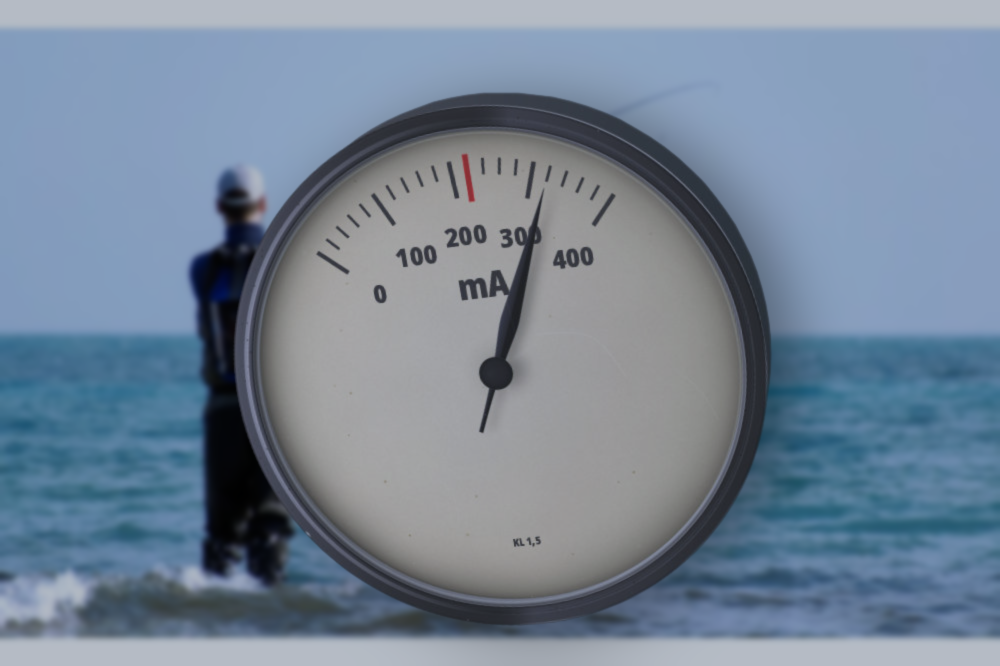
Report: 320; mA
